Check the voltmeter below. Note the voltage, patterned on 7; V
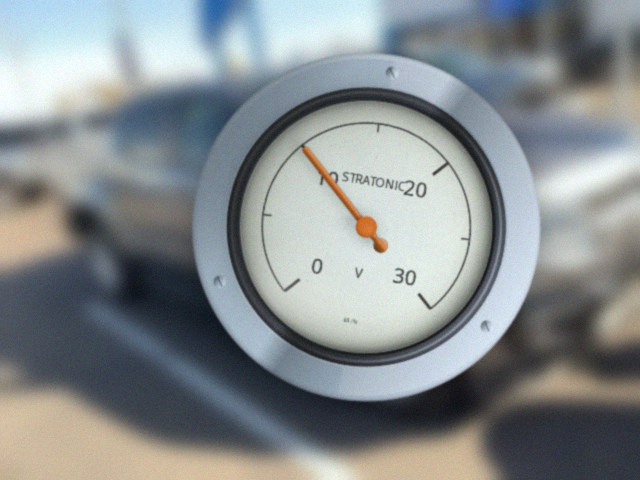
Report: 10; V
